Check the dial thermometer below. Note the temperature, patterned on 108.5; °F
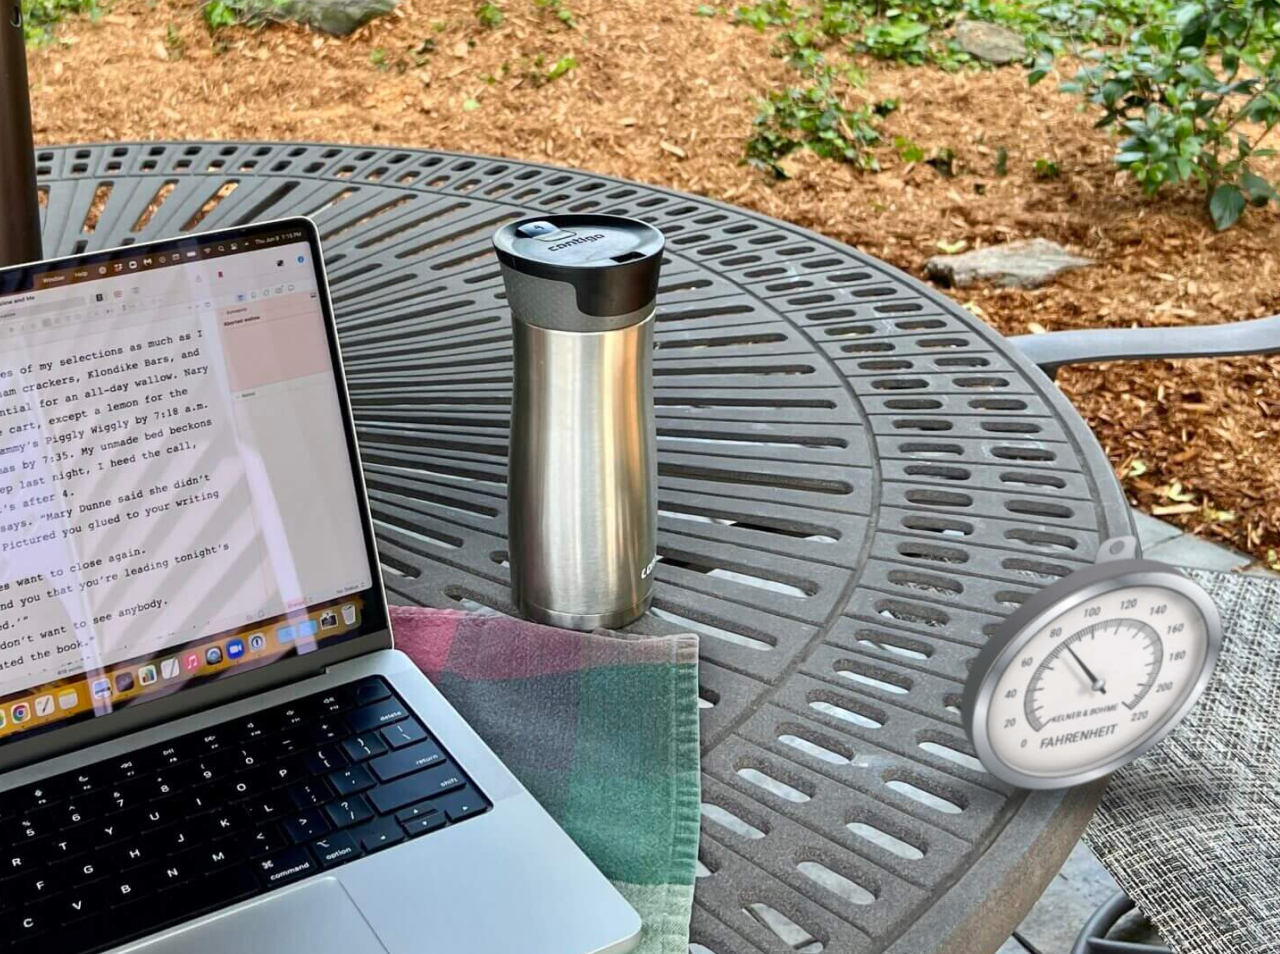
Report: 80; °F
